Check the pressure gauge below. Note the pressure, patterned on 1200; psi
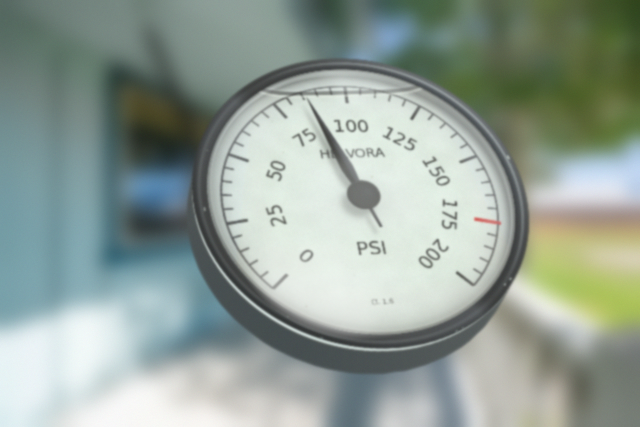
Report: 85; psi
